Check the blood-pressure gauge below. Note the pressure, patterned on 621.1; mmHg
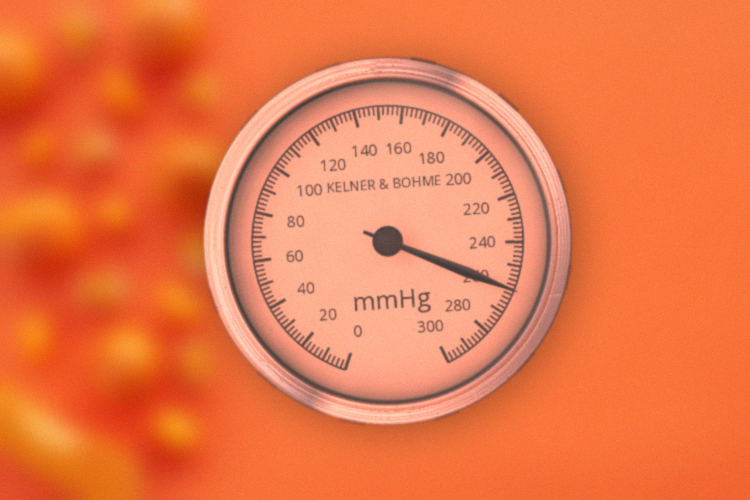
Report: 260; mmHg
